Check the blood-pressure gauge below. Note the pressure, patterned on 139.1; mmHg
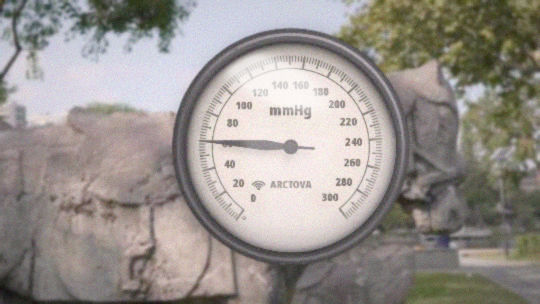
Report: 60; mmHg
